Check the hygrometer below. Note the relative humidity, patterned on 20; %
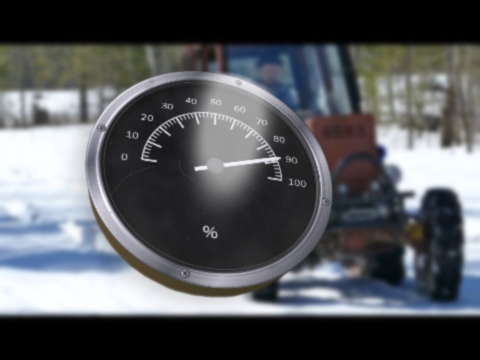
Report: 90; %
